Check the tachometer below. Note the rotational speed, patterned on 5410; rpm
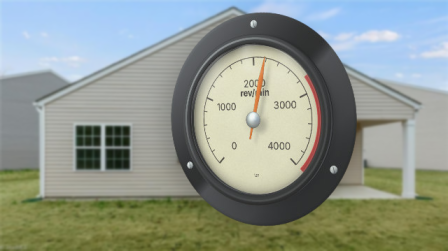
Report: 2200; rpm
